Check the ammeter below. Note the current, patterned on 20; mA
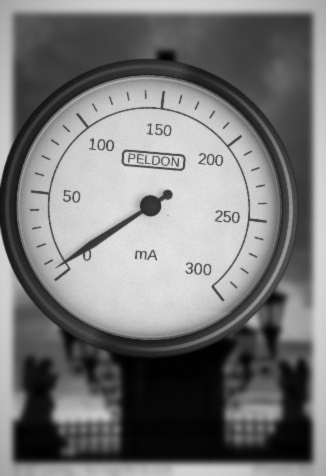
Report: 5; mA
